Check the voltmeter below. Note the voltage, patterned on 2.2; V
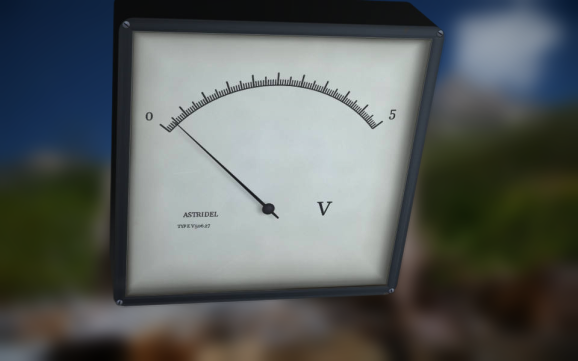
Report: 0.25; V
